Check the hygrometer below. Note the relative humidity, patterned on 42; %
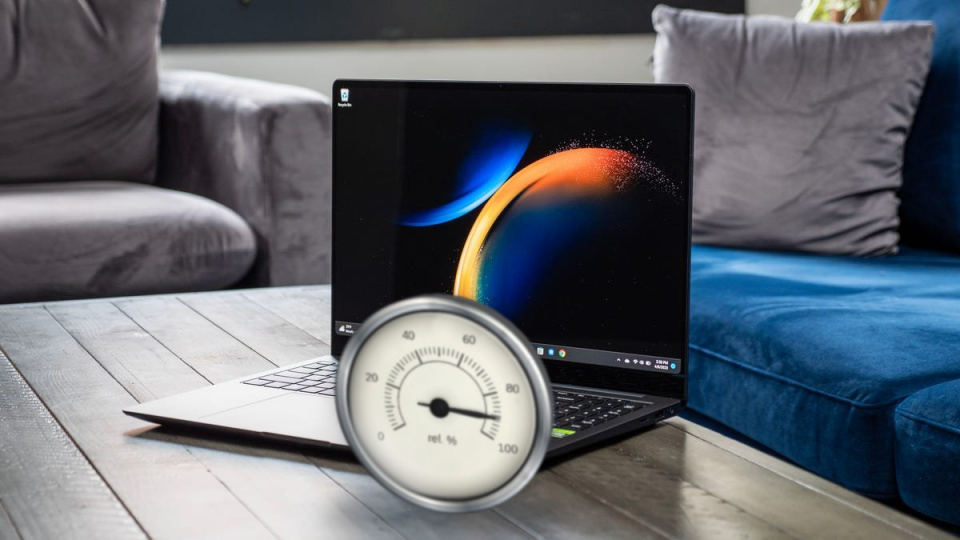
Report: 90; %
